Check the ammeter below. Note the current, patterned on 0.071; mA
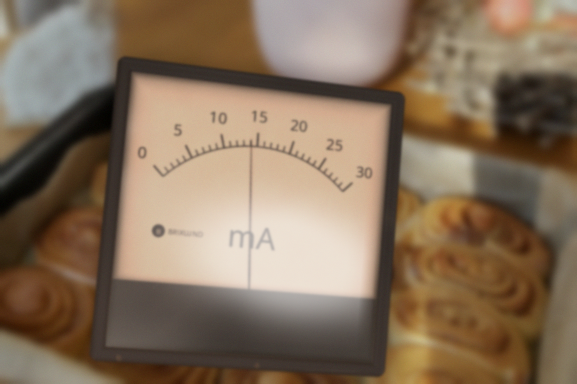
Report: 14; mA
